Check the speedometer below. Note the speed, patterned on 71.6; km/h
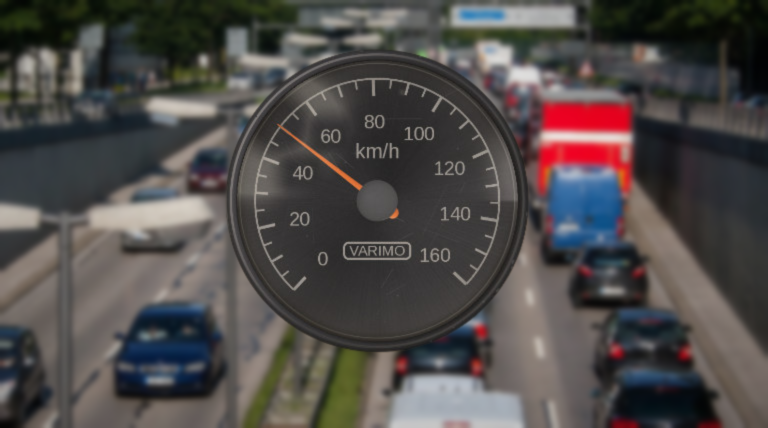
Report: 50; km/h
